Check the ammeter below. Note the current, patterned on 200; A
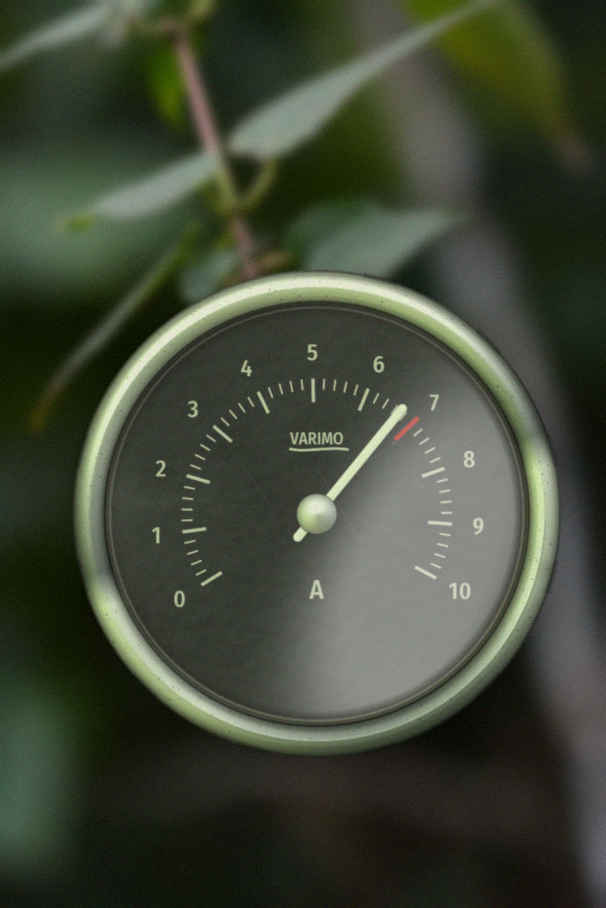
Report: 6.7; A
